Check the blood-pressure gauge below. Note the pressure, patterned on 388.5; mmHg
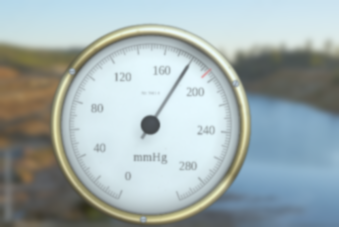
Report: 180; mmHg
